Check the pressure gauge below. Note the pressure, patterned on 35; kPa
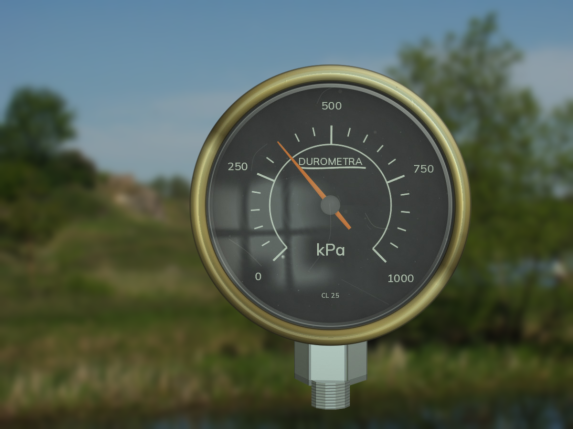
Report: 350; kPa
